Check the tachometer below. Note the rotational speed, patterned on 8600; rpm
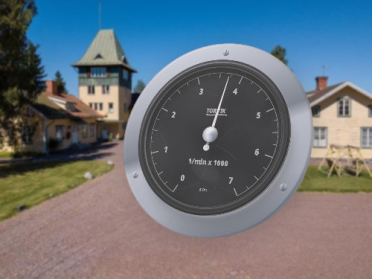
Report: 3750; rpm
